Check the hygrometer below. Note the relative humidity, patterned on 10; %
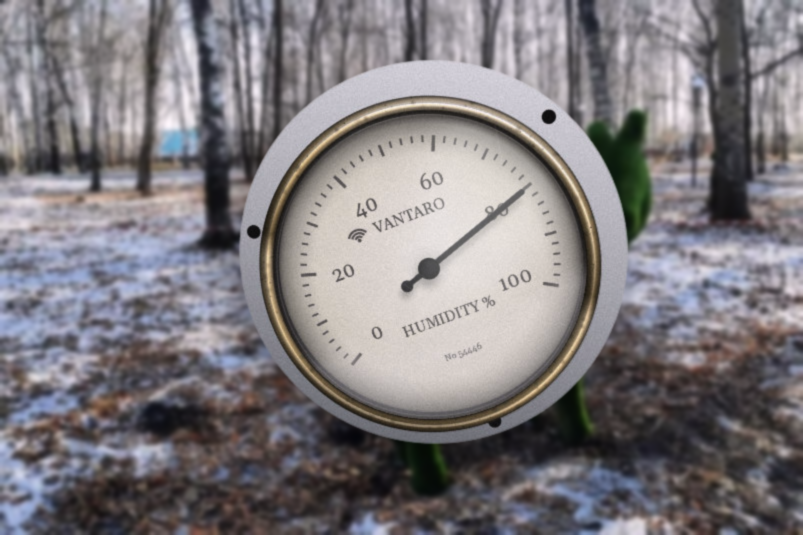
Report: 80; %
